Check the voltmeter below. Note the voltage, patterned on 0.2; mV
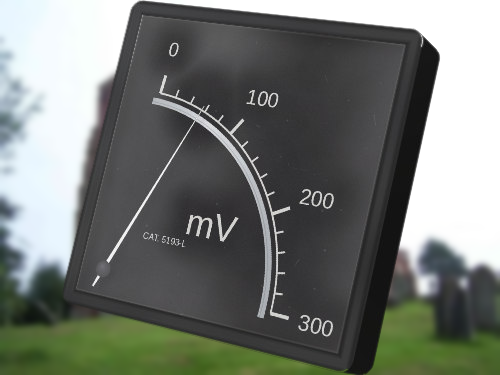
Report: 60; mV
